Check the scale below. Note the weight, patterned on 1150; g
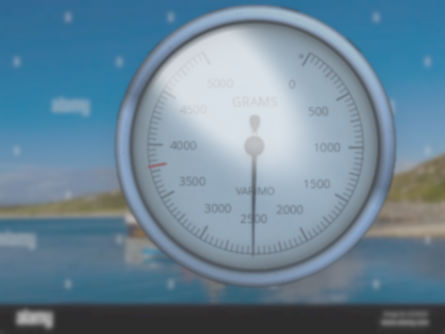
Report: 2500; g
